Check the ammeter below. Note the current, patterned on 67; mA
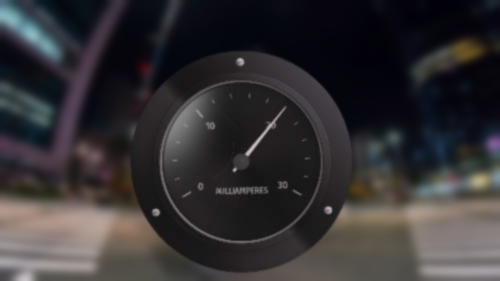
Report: 20; mA
